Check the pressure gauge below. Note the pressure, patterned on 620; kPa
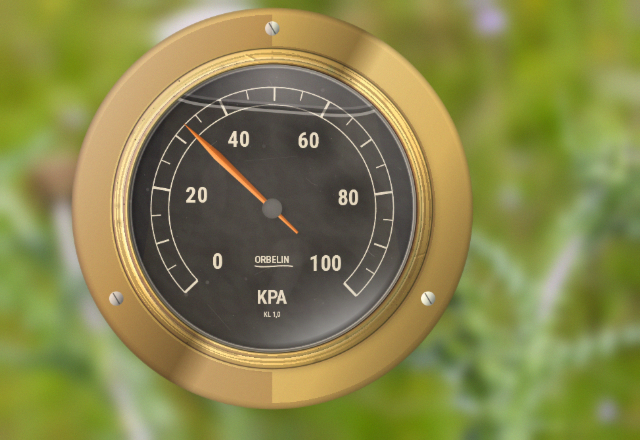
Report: 32.5; kPa
